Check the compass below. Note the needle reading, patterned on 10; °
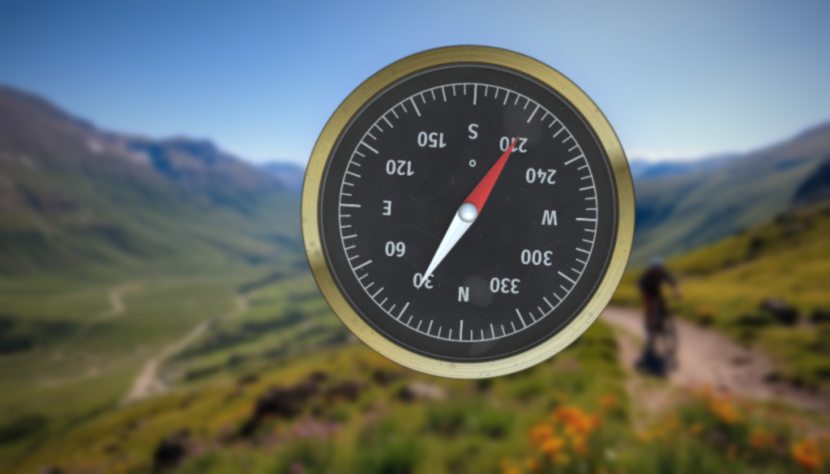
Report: 210; °
